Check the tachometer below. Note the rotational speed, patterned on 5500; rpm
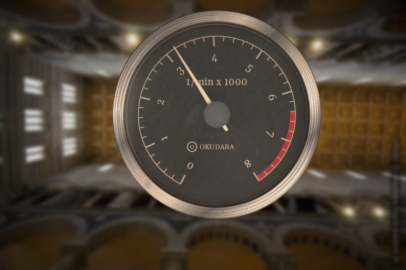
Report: 3200; rpm
